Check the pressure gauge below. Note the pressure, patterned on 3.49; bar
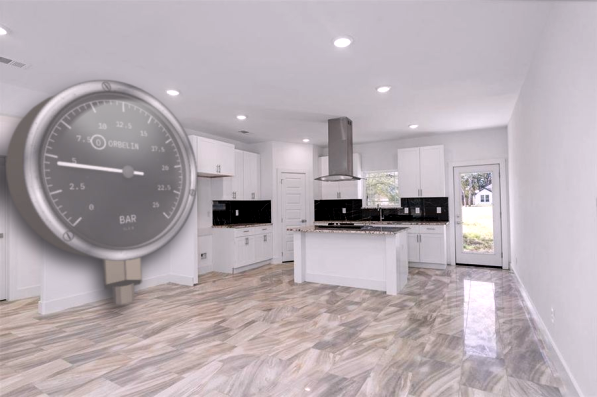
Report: 4.5; bar
